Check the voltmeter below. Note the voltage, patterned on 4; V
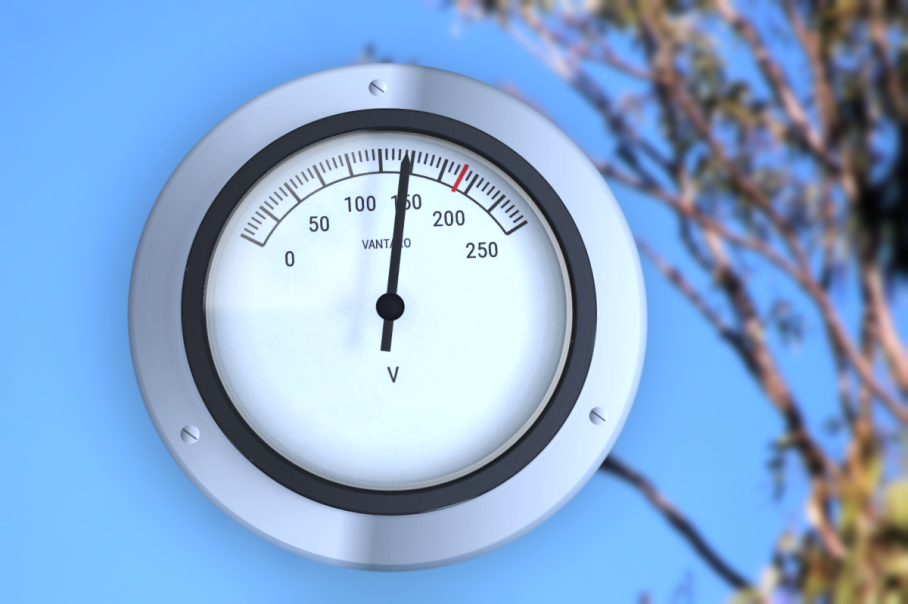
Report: 145; V
